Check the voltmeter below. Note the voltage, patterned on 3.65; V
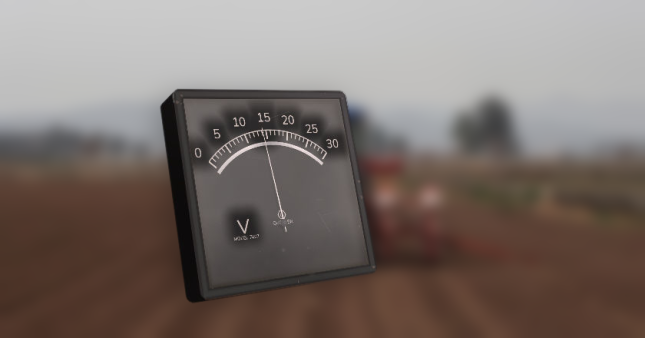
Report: 14; V
